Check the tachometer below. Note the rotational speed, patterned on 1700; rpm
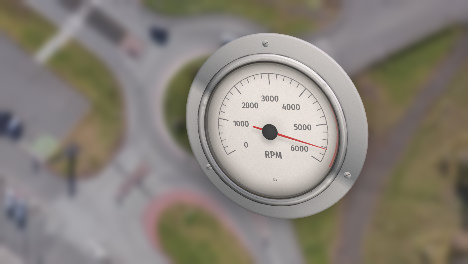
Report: 5600; rpm
